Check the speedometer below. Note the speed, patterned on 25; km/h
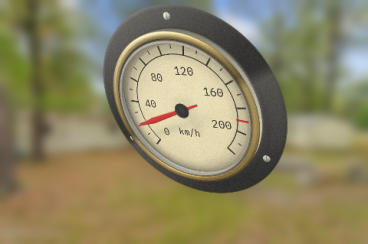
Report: 20; km/h
